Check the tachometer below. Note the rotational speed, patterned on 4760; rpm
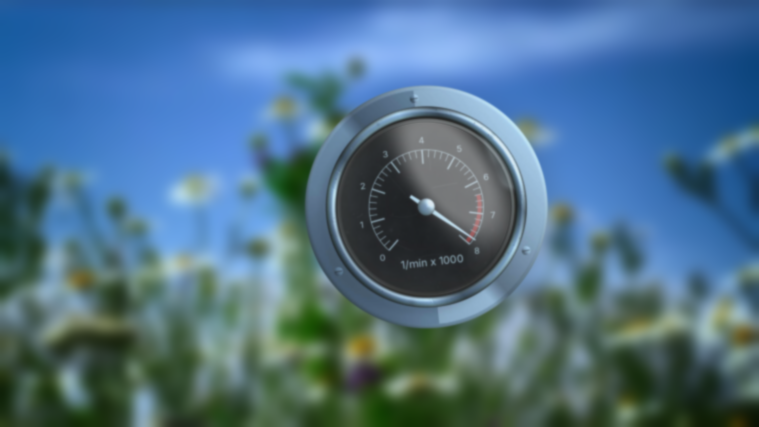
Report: 7800; rpm
